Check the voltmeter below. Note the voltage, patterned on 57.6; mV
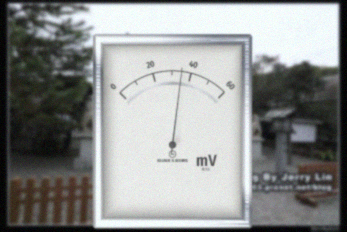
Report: 35; mV
